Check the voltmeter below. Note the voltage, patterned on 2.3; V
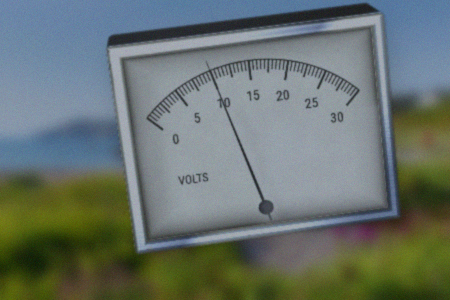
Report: 10; V
